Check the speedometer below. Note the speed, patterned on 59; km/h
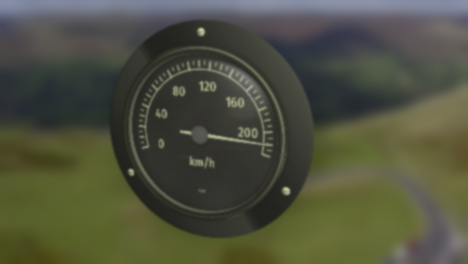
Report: 210; km/h
